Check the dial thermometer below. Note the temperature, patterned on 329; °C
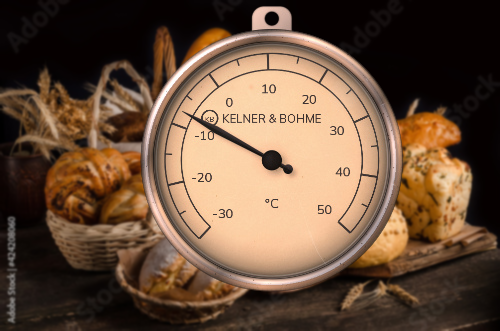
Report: -7.5; °C
